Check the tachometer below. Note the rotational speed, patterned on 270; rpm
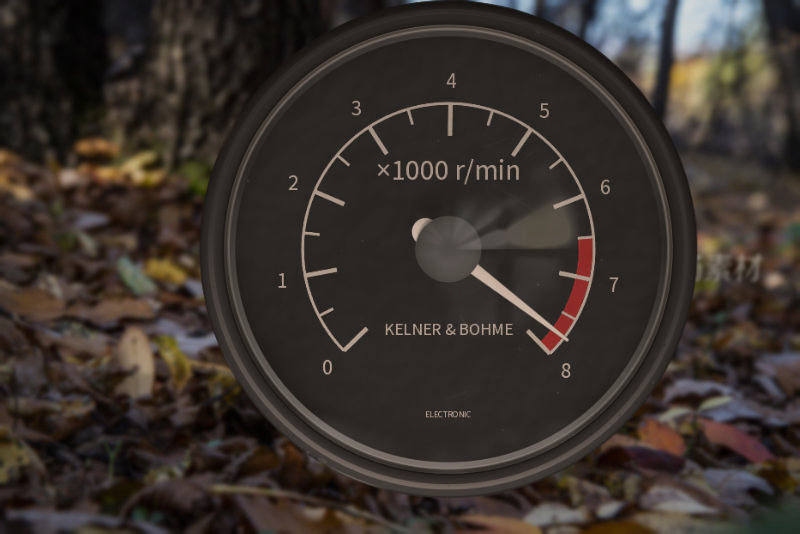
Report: 7750; rpm
